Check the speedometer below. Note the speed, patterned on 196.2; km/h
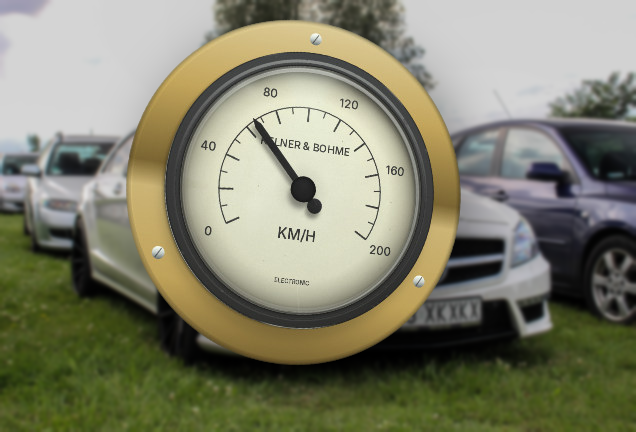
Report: 65; km/h
